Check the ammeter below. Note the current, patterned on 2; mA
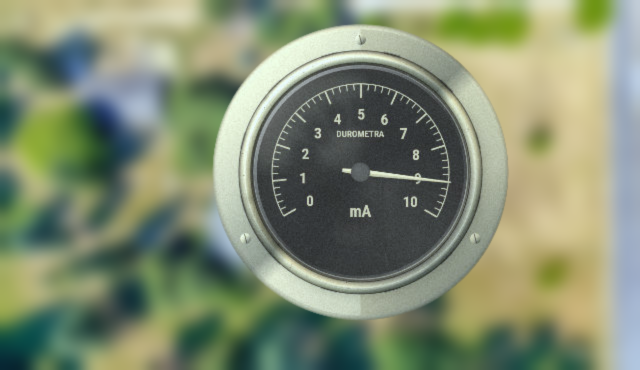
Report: 9; mA
